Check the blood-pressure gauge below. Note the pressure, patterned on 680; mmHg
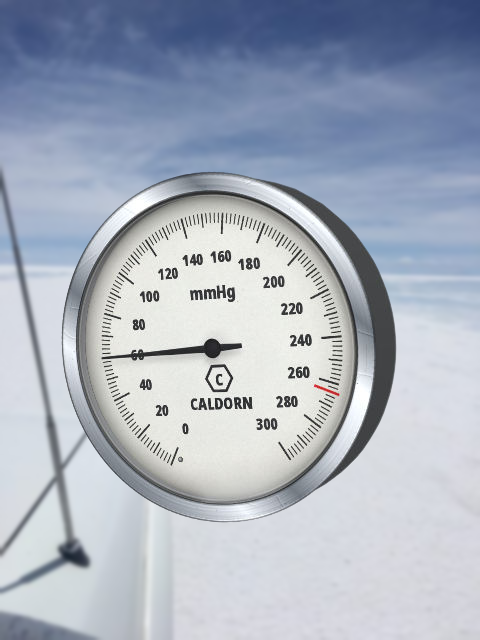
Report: 60; mmHg
